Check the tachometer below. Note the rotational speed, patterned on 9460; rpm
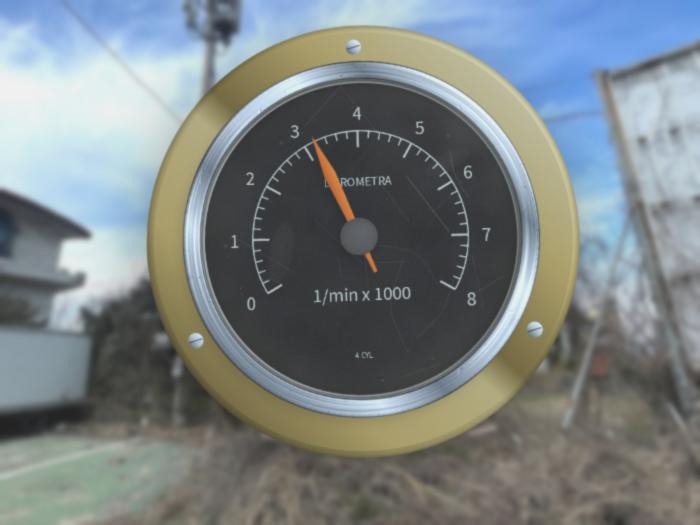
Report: 3200; rpm
